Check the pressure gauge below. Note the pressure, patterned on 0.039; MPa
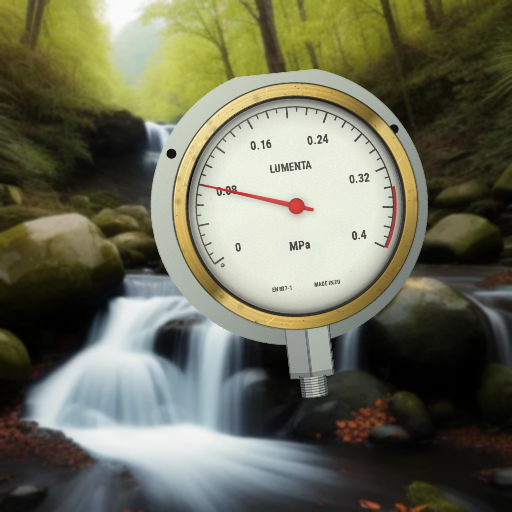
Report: 0.08; MPa
